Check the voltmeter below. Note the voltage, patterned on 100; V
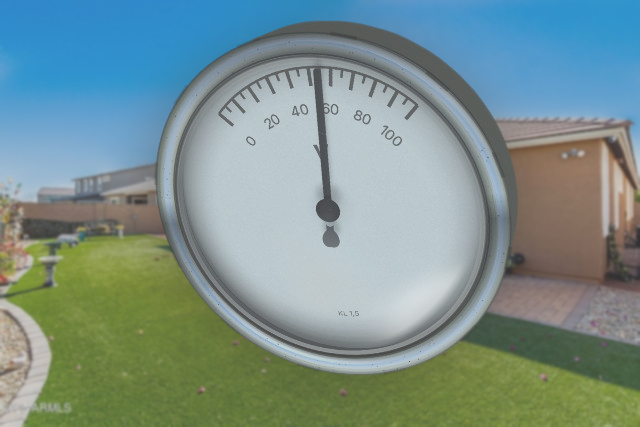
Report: 55; V
